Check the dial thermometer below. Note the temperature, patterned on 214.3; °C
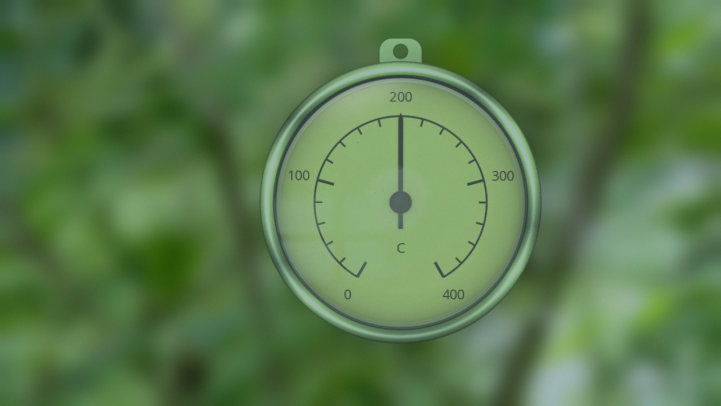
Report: 200; °C
